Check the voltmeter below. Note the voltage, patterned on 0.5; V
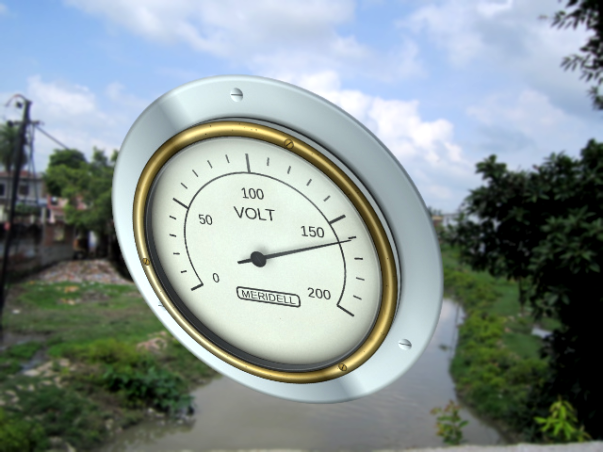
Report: 160; V
